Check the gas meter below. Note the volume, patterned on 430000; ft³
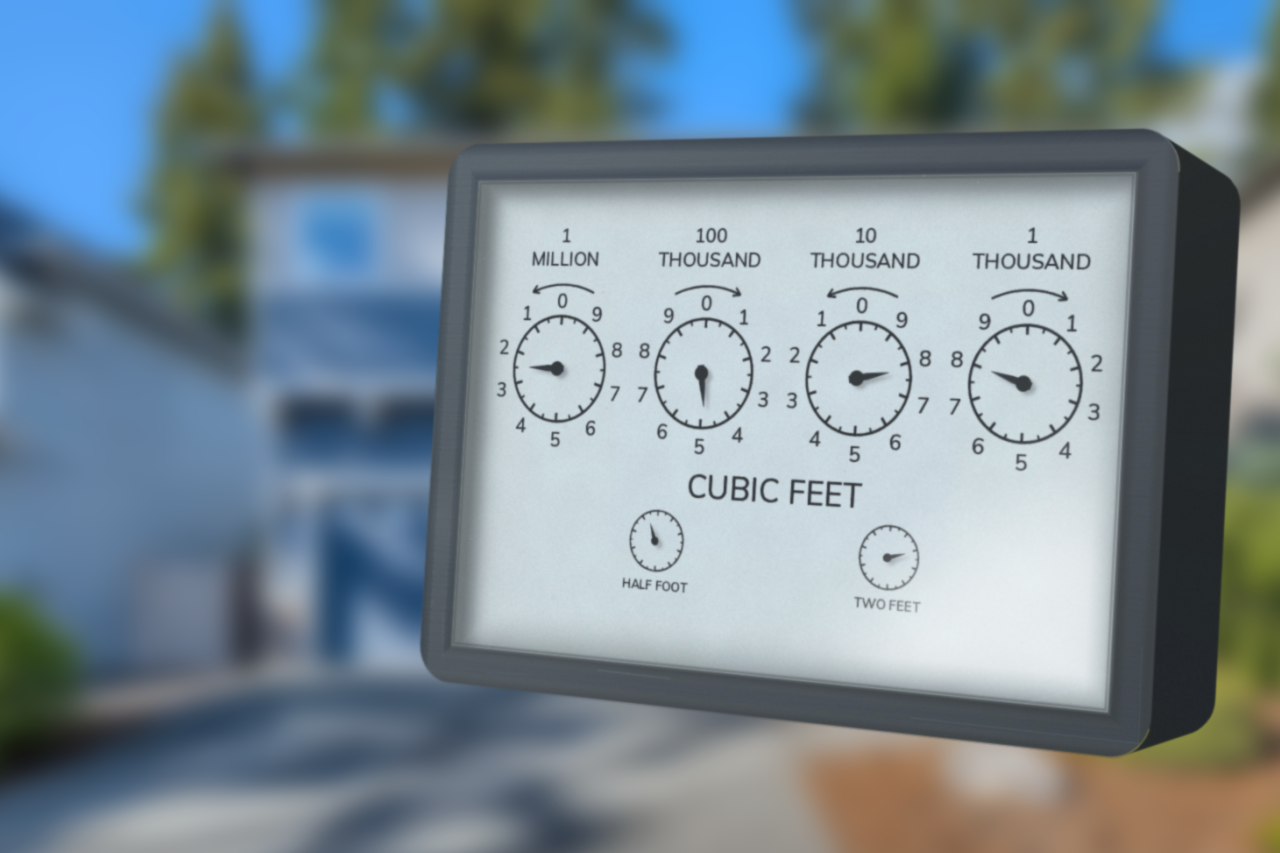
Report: 247800; ft³
